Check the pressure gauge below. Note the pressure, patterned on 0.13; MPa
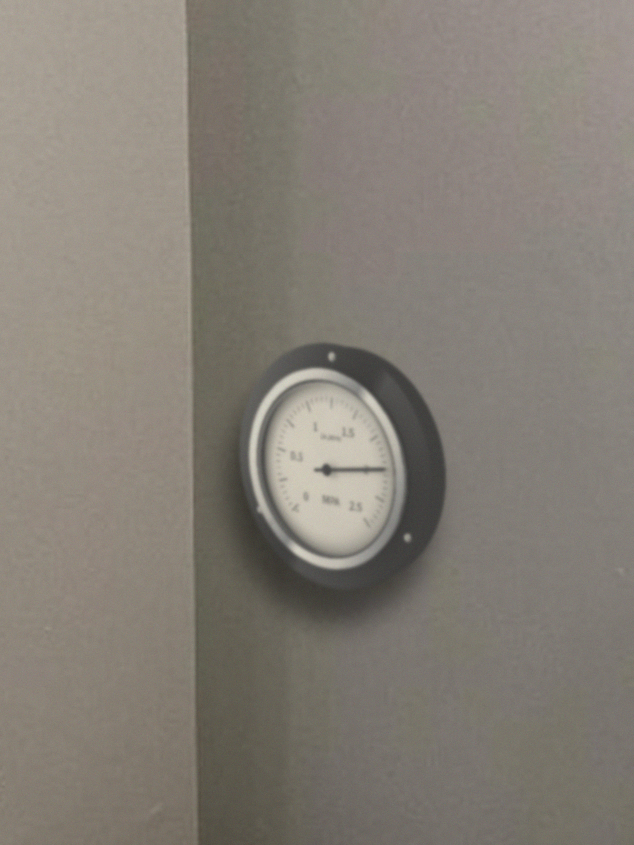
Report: 2; MPa
